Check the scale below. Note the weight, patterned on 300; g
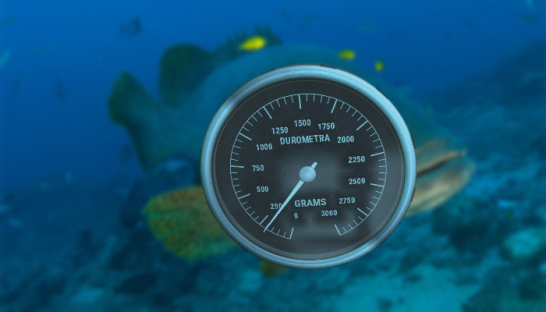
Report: 200; g
